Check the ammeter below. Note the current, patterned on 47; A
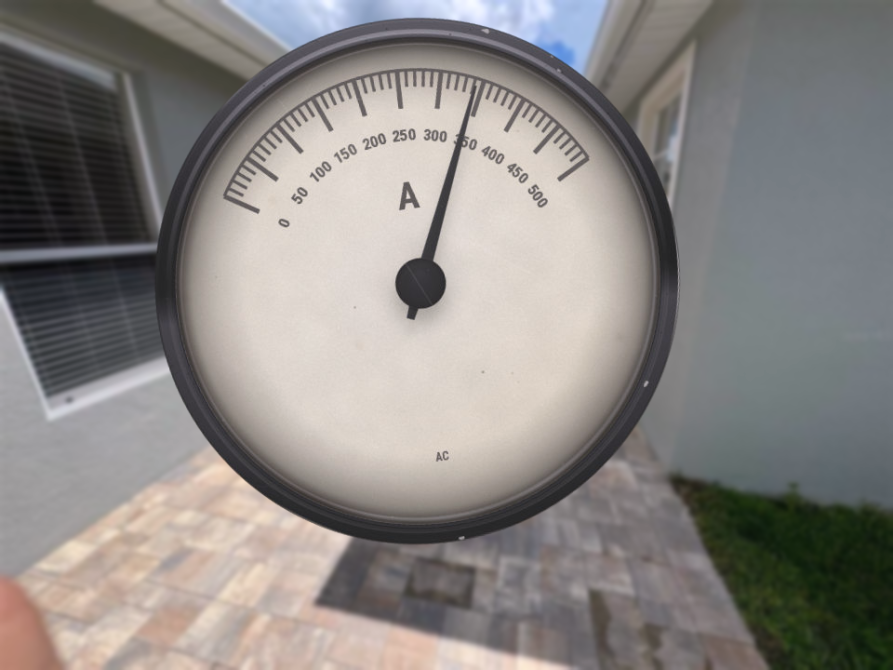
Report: 340; A
